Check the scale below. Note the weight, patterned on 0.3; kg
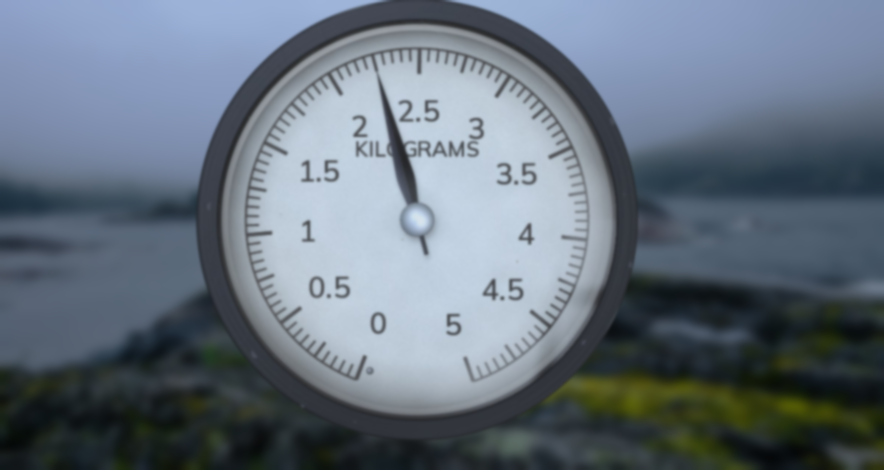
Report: 2.25; kg
